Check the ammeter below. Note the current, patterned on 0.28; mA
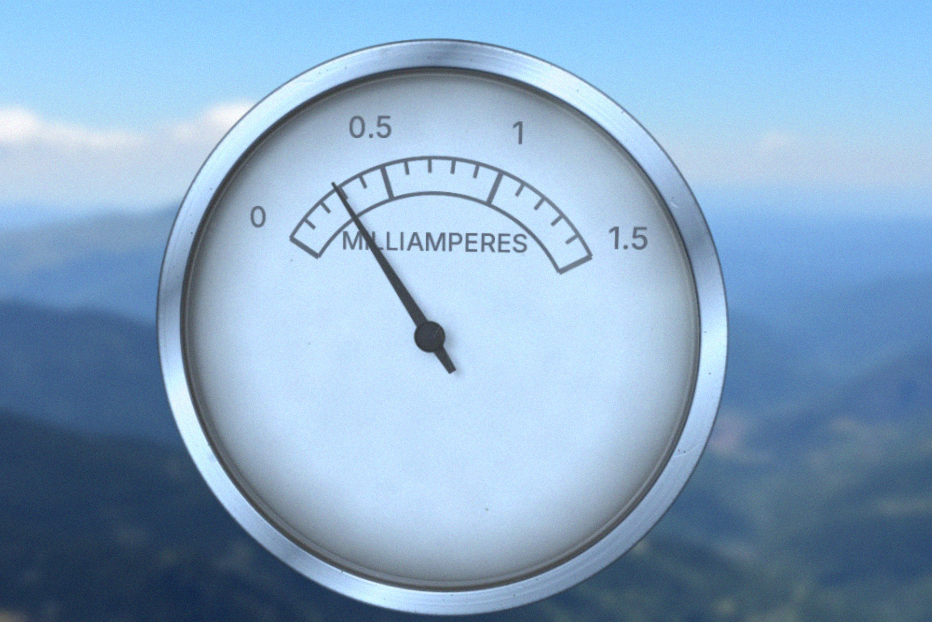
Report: 0.3; mA
